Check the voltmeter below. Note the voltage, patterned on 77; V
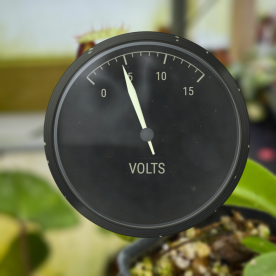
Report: 4.5; V
